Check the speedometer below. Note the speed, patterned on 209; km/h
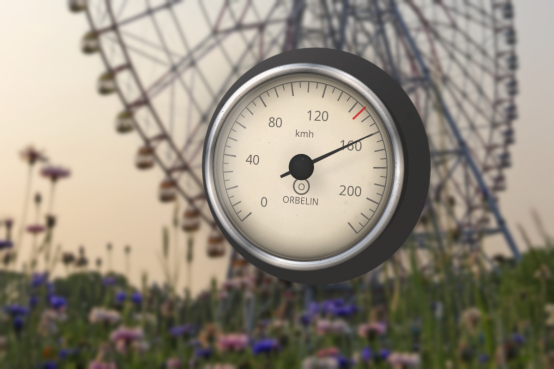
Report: 160; km/h
